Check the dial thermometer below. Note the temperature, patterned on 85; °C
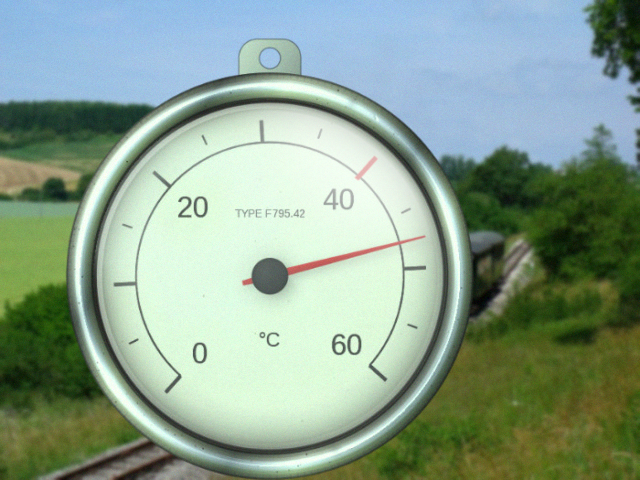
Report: 47.5; °C
